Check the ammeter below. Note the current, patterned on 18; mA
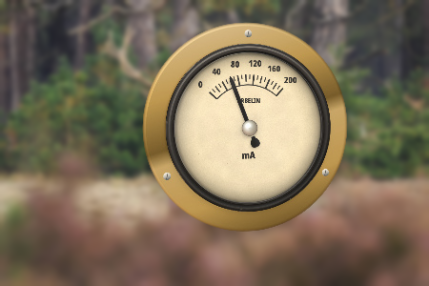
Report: 60; mA
